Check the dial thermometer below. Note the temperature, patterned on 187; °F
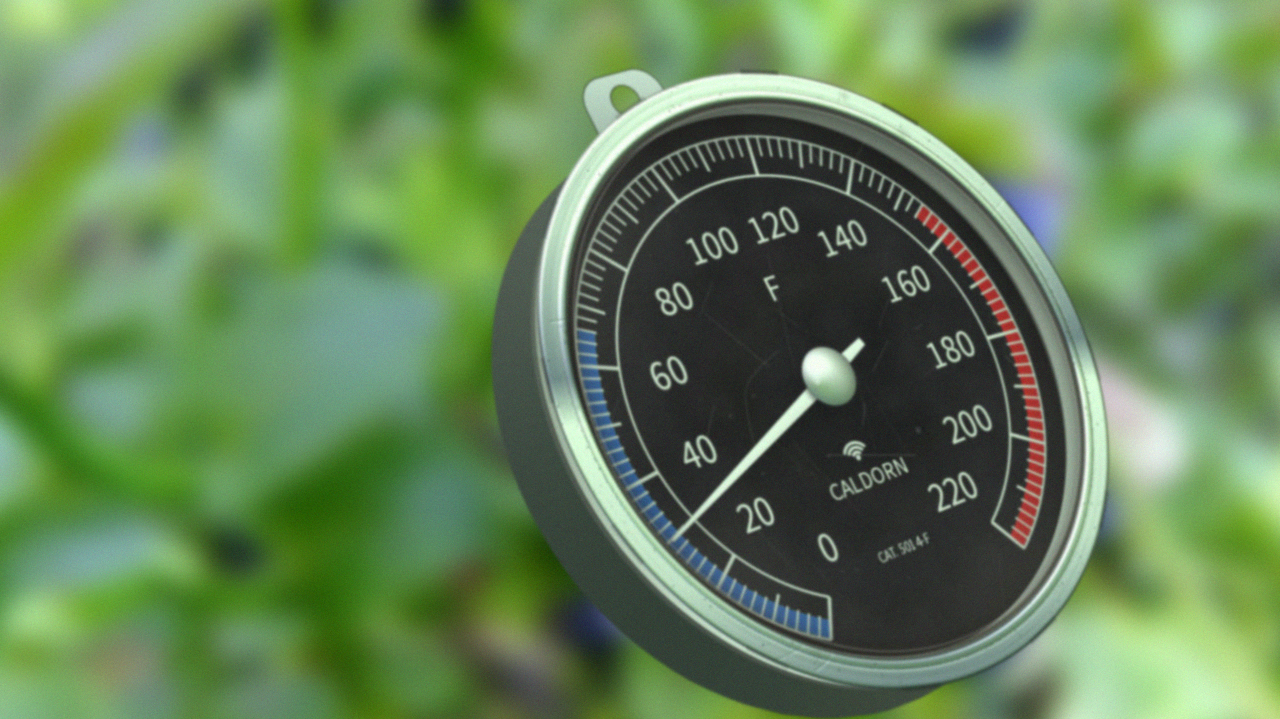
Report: 30; °F
